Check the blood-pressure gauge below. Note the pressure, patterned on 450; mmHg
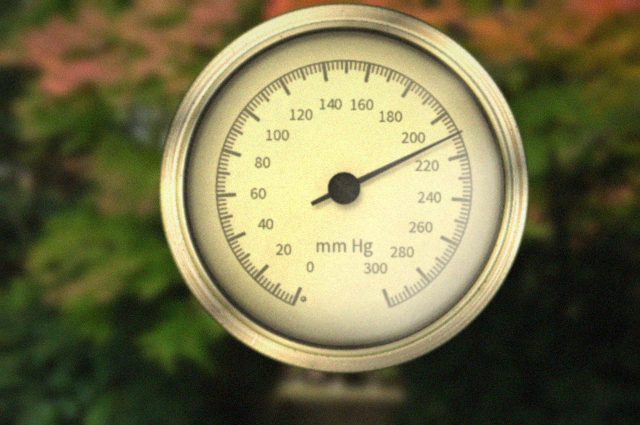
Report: 210; mmHg
